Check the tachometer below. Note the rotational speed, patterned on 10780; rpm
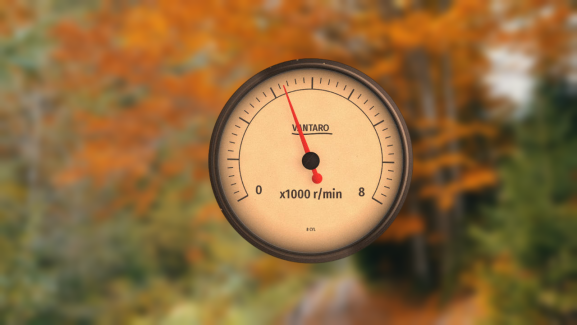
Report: 3300; rpm
